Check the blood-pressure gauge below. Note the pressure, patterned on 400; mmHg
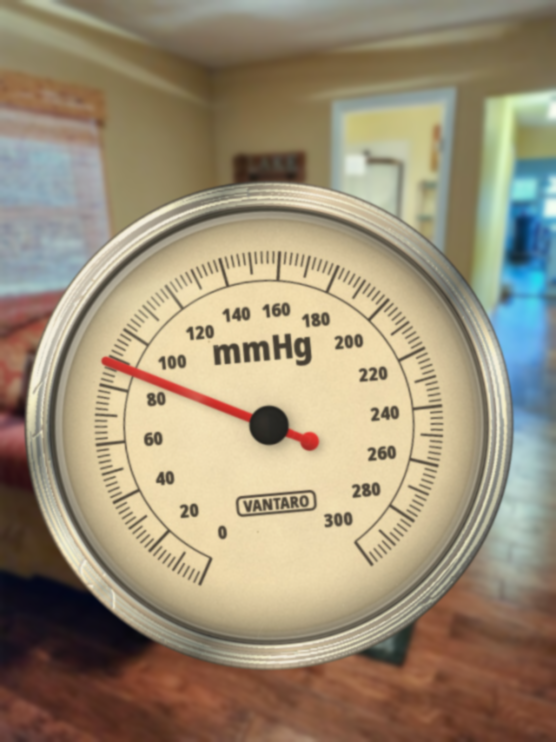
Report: 88; mmHg
